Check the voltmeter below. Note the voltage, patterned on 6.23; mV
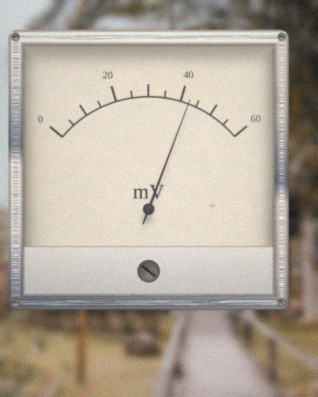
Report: 42.5; mV
